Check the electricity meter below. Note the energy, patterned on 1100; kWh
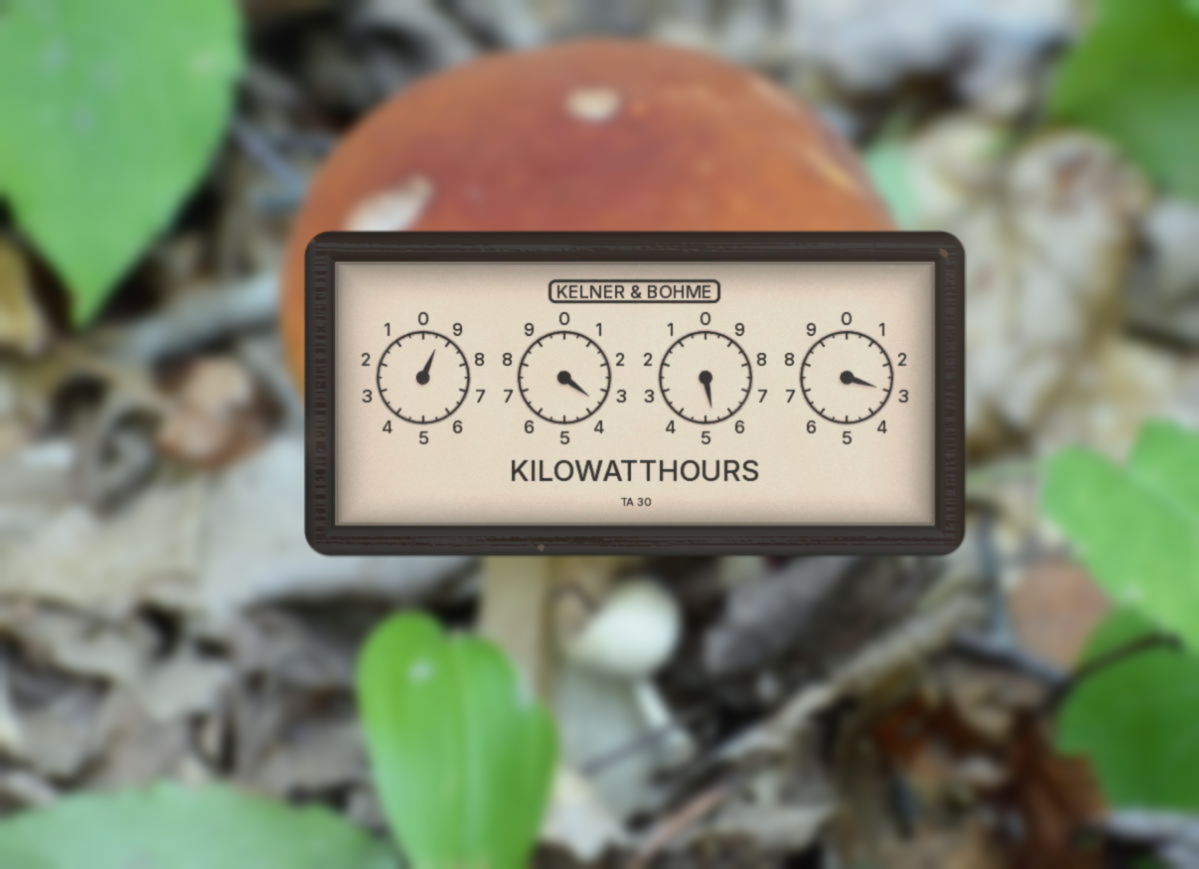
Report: 9353; kWh
